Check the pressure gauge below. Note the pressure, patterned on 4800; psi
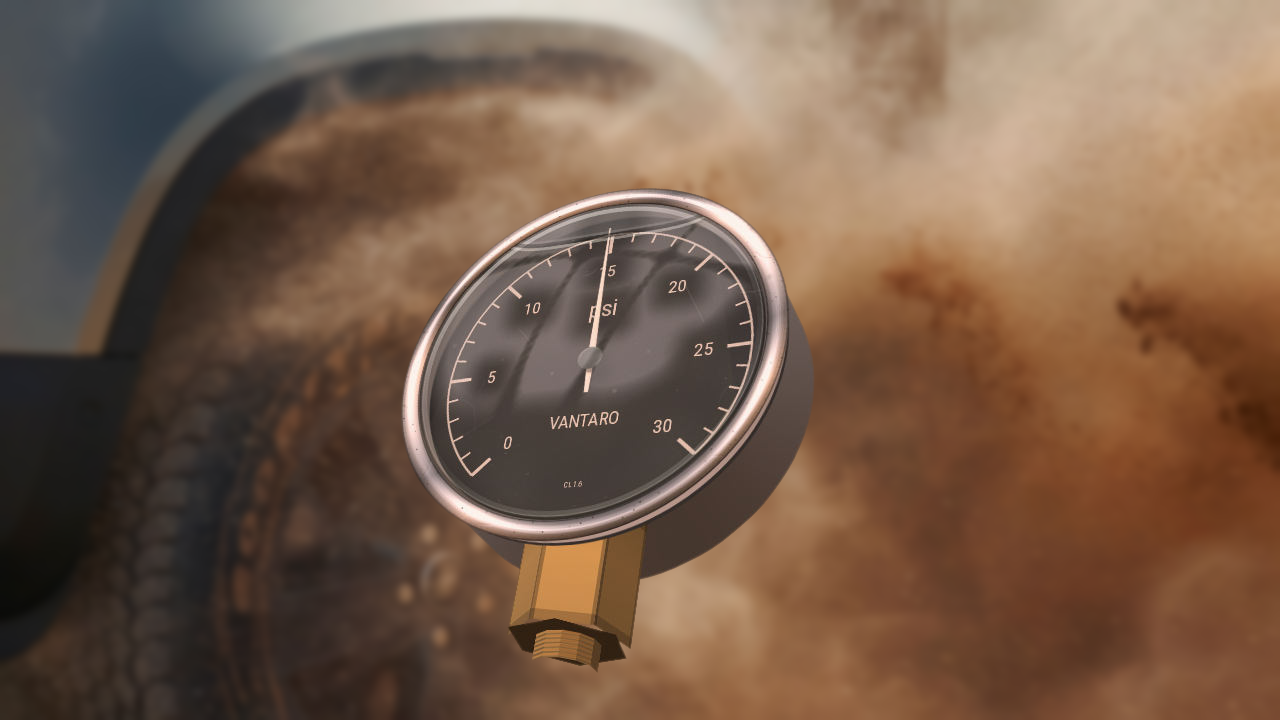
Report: 15; psi
